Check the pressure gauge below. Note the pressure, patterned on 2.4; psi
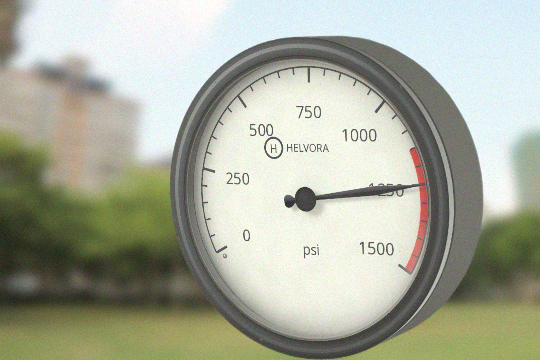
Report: 1250; psi
